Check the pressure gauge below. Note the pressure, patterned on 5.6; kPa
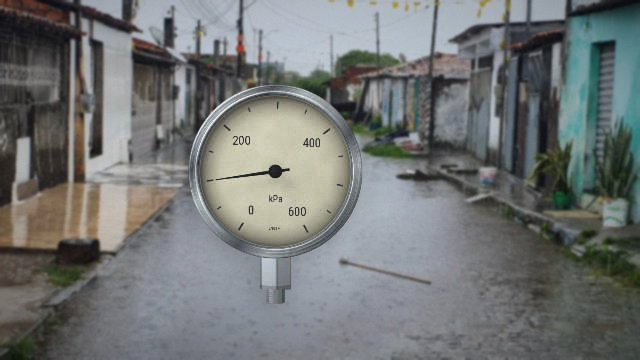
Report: 100; kPa
